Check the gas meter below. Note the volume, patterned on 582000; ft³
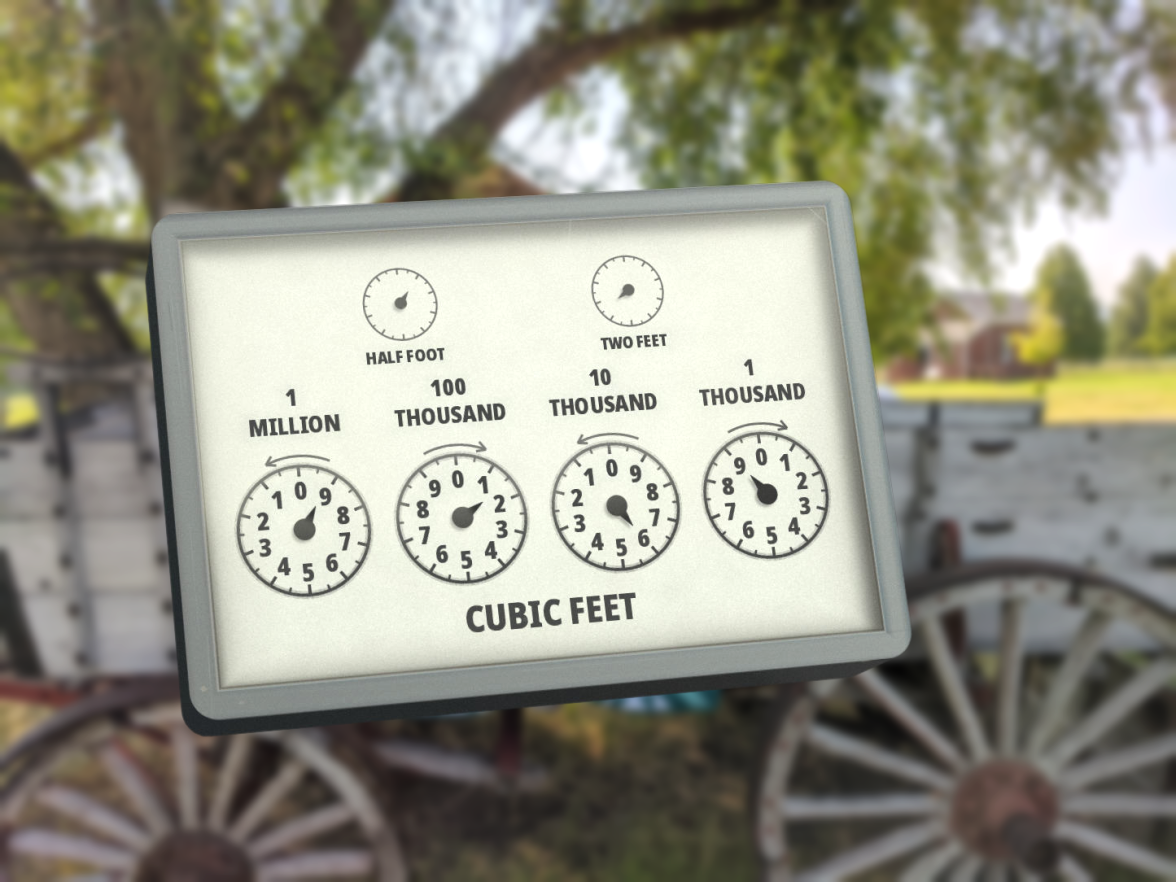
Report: 915900; ft³
